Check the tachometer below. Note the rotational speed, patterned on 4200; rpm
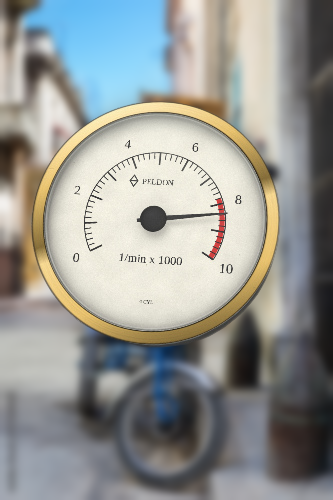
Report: 8400; rpm
